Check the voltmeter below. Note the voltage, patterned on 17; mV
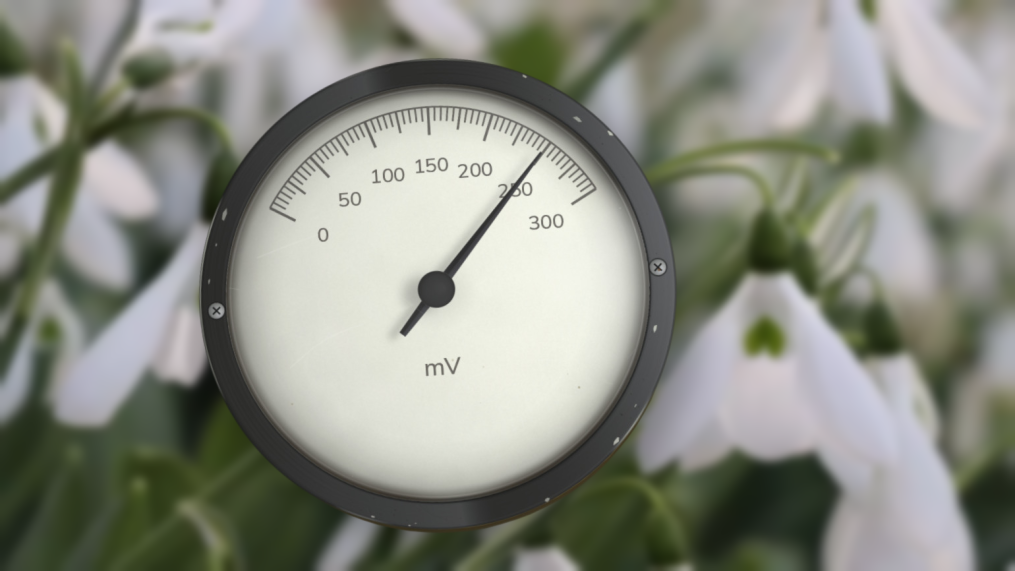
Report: 250; mV
